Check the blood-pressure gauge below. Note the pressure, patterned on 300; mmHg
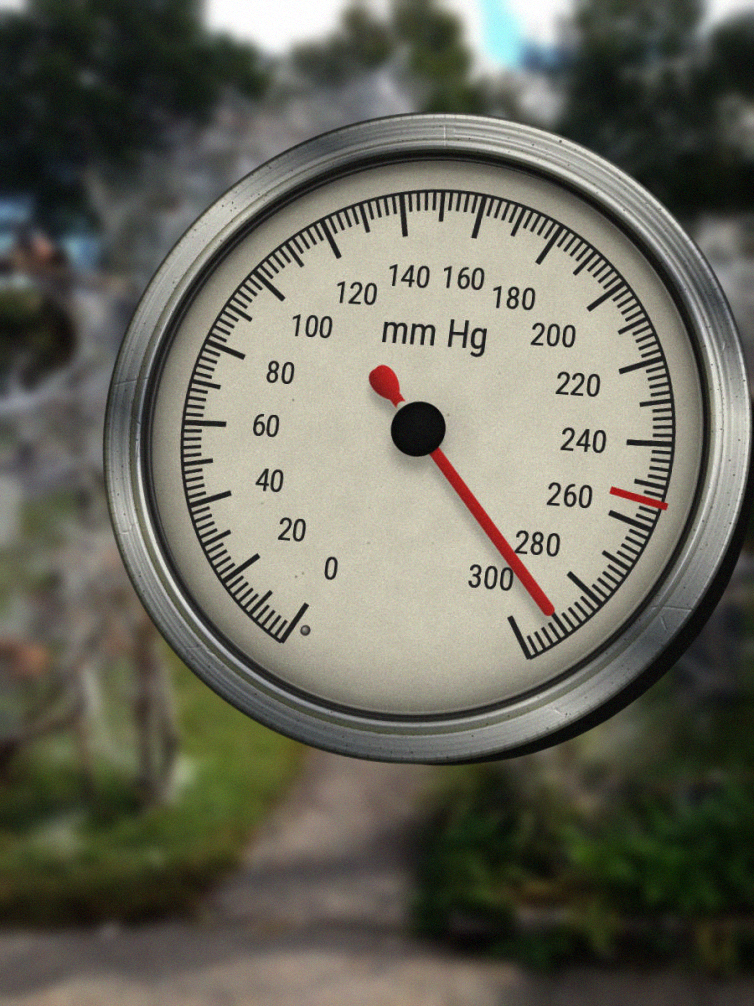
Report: 290; mmHg
